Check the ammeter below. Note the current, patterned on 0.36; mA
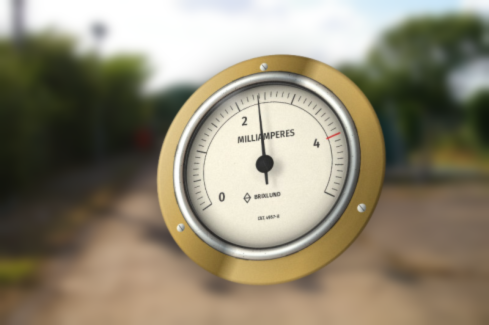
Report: 2.4; mA
